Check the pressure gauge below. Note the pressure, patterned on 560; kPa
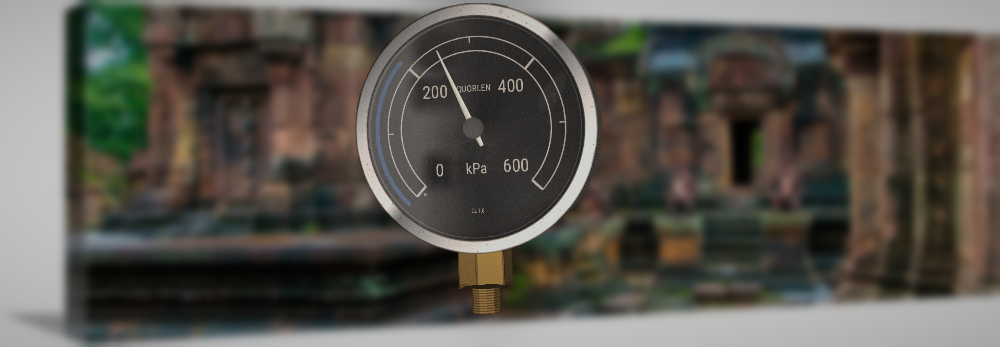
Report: 250; kPa
